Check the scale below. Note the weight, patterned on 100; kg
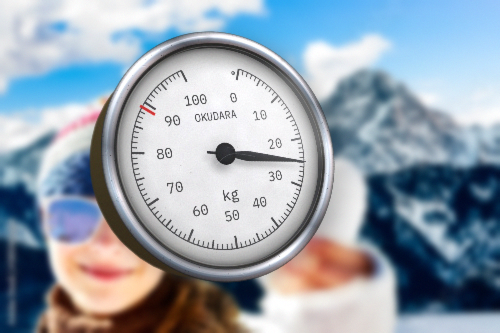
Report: 25; kg
